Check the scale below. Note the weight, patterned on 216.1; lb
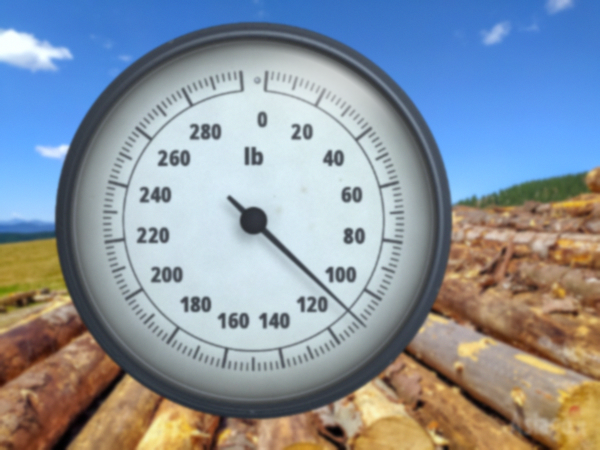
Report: 110; lb
